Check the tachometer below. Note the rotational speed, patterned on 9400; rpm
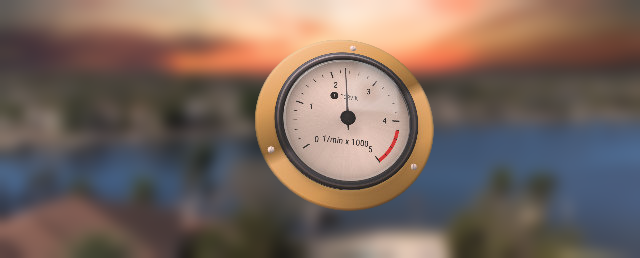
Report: 2300; rpm
